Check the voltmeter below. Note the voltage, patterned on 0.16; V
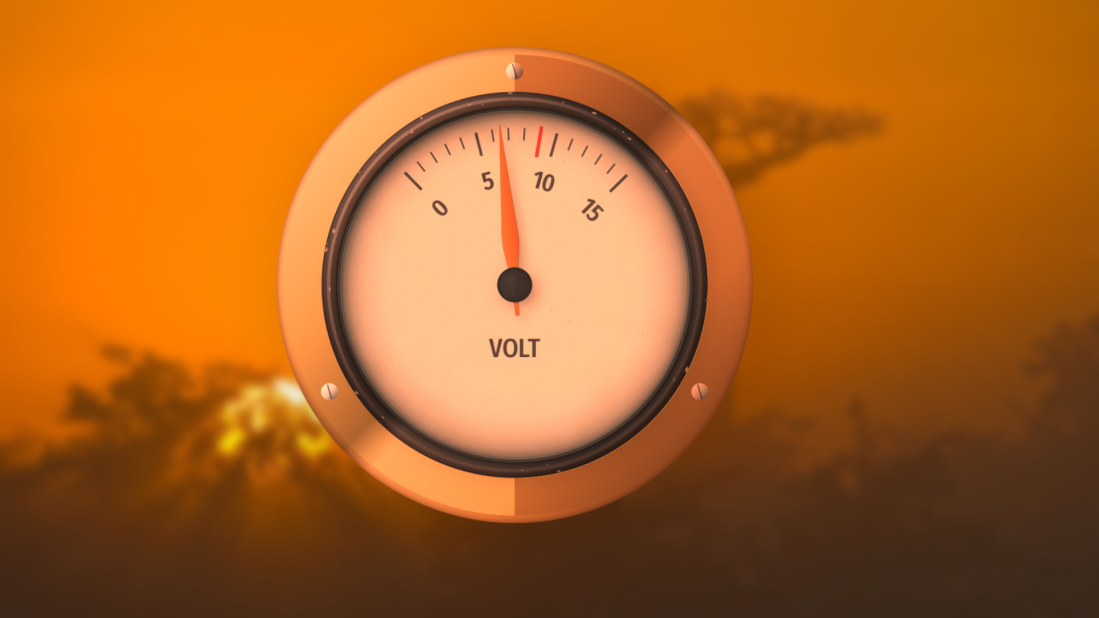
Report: 6.5; V
